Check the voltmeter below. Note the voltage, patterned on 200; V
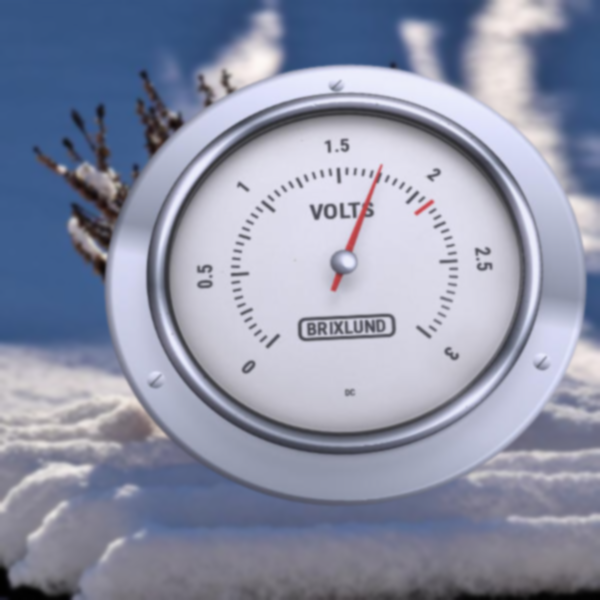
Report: 1.75; V
